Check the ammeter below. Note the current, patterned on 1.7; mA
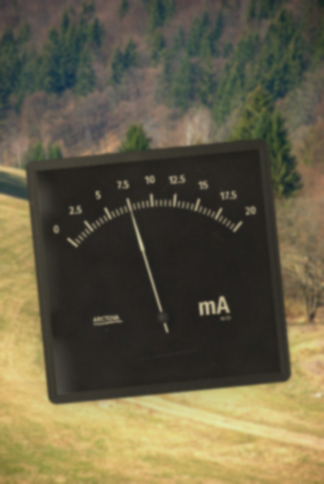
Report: 7.5; mA
